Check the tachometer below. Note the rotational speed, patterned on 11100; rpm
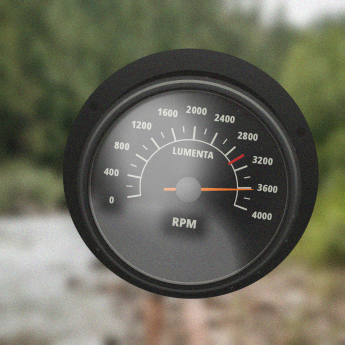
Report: 3600; rpm
